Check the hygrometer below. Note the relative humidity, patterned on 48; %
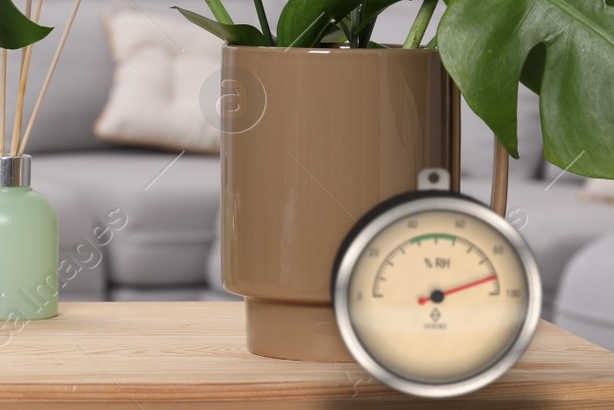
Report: 90; %
